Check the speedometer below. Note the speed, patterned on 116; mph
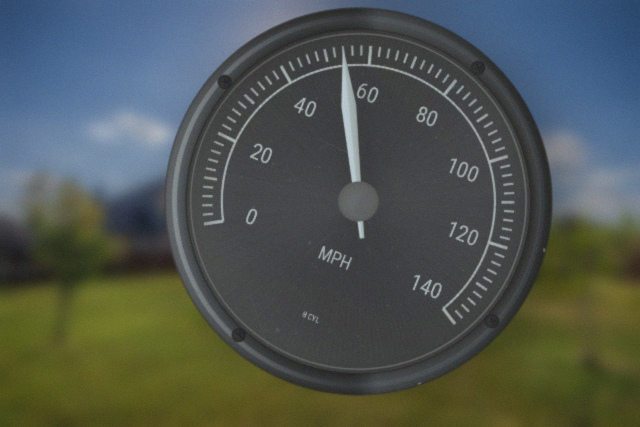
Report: 54; mph
